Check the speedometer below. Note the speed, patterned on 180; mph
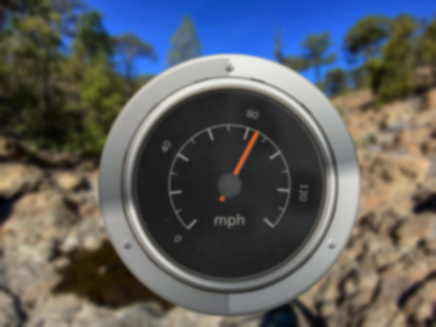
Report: 85; mph
